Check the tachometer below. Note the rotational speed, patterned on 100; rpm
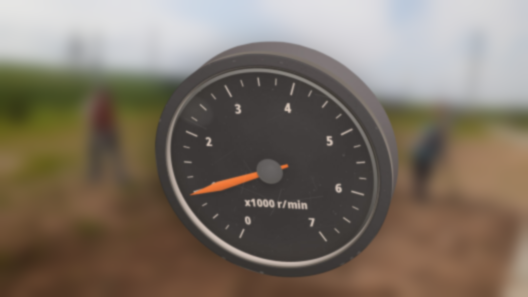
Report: 1000; rpm
